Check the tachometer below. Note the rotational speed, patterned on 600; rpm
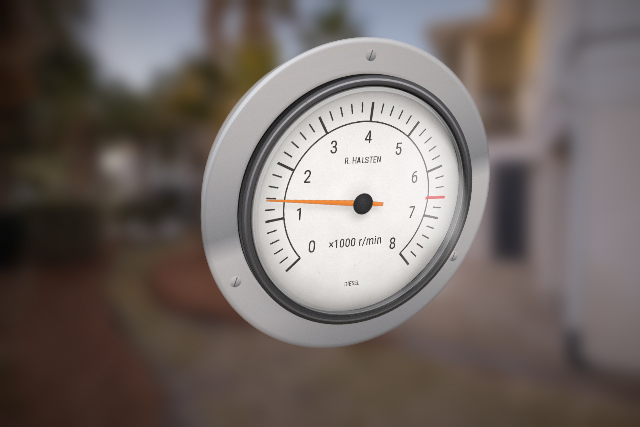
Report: 1400; rpm
